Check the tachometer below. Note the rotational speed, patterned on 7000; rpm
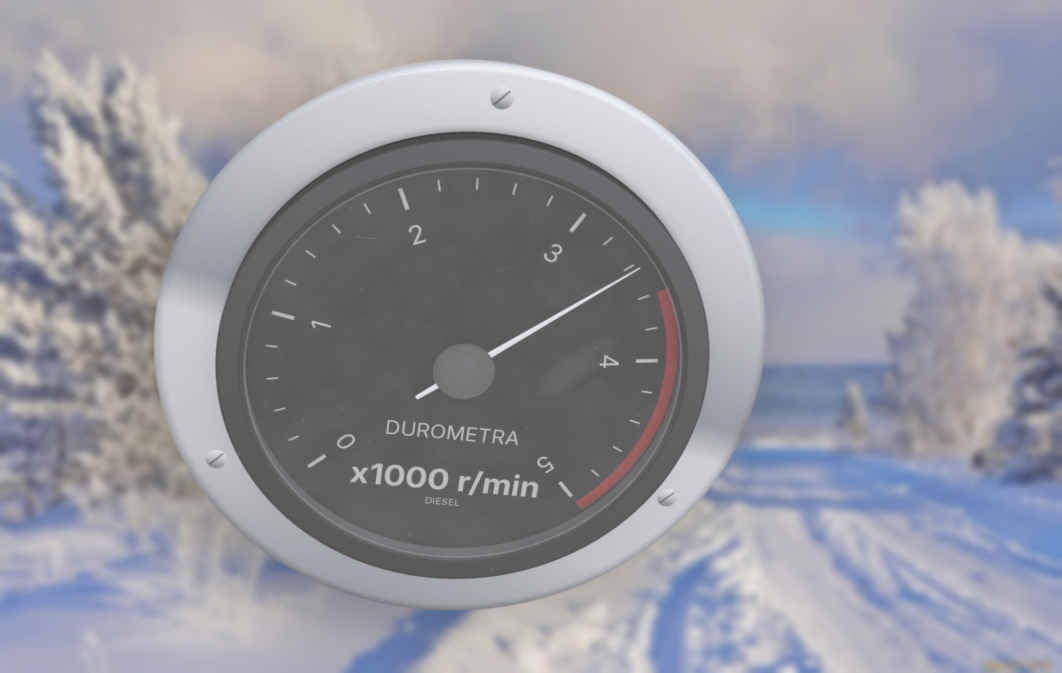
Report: 3400; rpm
